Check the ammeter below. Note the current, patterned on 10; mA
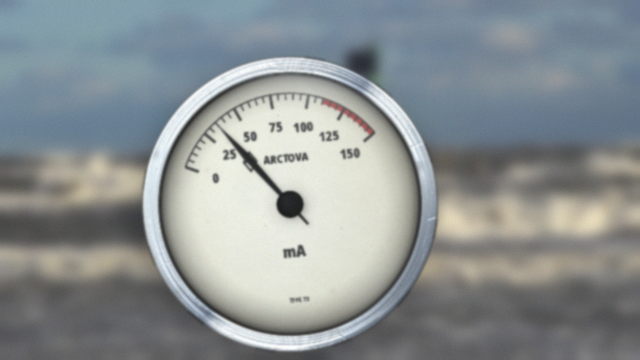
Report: 35; mA
